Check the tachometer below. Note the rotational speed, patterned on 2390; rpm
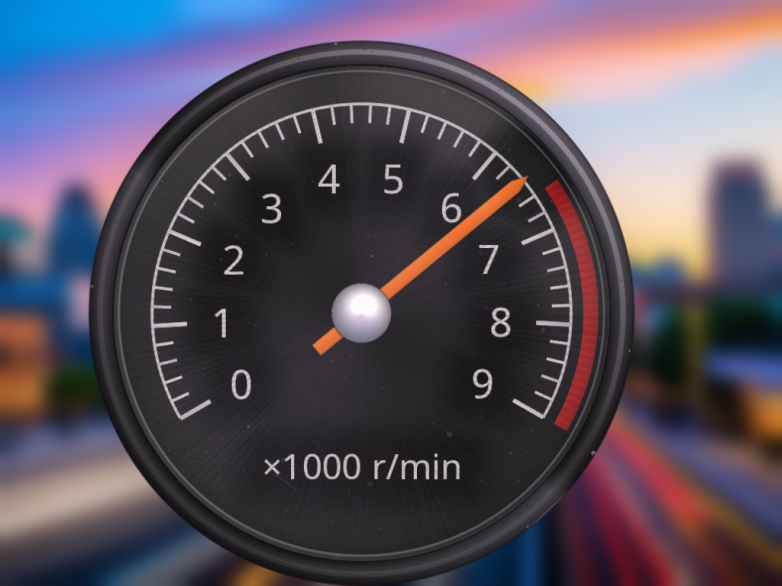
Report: 6400; rpm
